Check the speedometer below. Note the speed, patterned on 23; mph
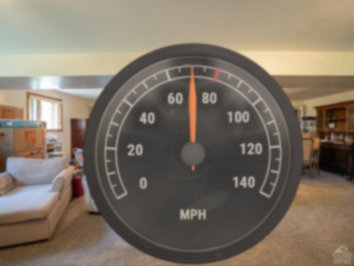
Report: 70; mph
